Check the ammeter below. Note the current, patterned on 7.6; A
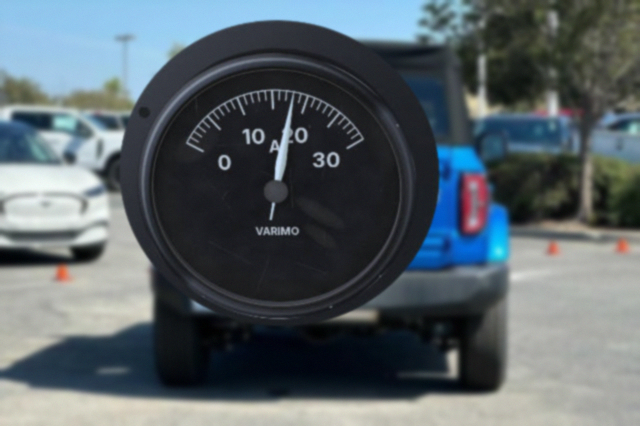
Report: 18; A
